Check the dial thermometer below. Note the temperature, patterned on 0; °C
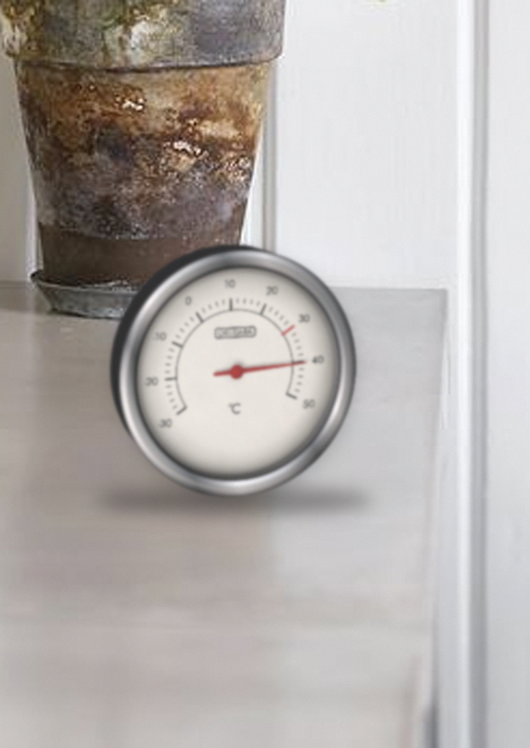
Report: 40; °C
